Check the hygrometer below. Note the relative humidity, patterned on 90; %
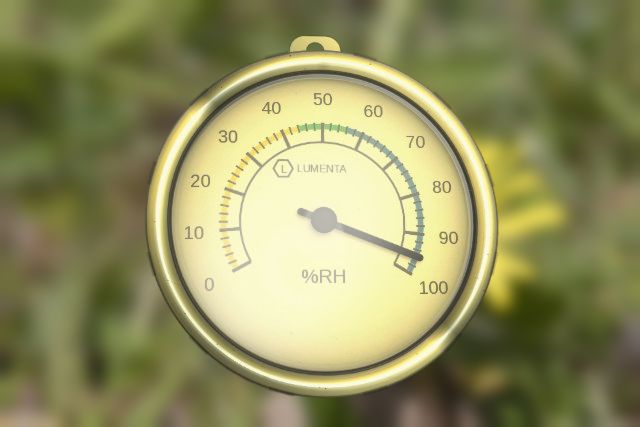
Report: 96; %
